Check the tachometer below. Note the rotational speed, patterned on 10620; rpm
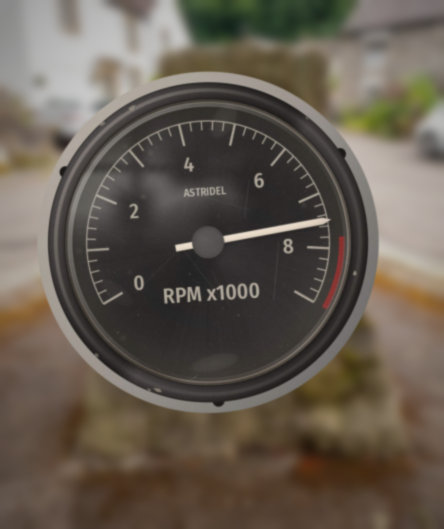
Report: 7500; rpm
